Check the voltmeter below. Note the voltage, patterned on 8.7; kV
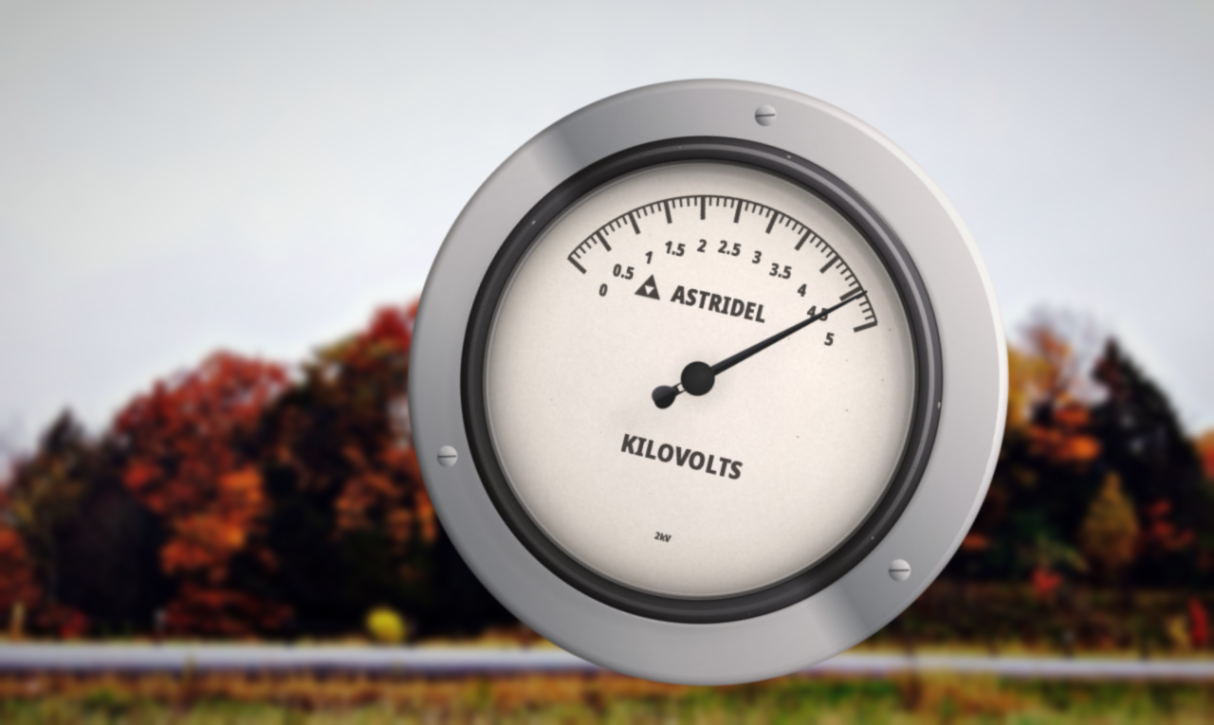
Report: 4.6; kV
